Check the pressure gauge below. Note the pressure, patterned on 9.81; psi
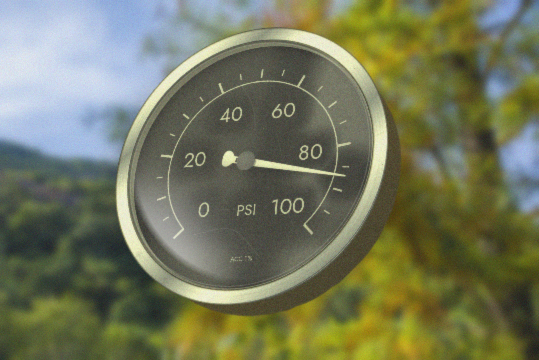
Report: 87.5; psi
